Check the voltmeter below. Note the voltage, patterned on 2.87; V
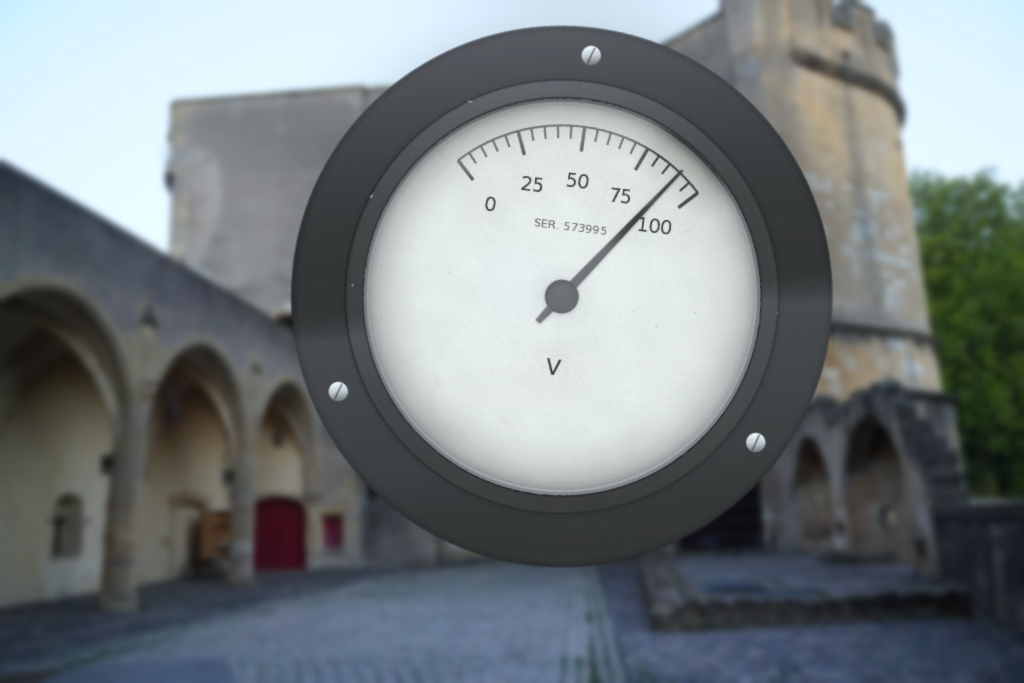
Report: 90; V
